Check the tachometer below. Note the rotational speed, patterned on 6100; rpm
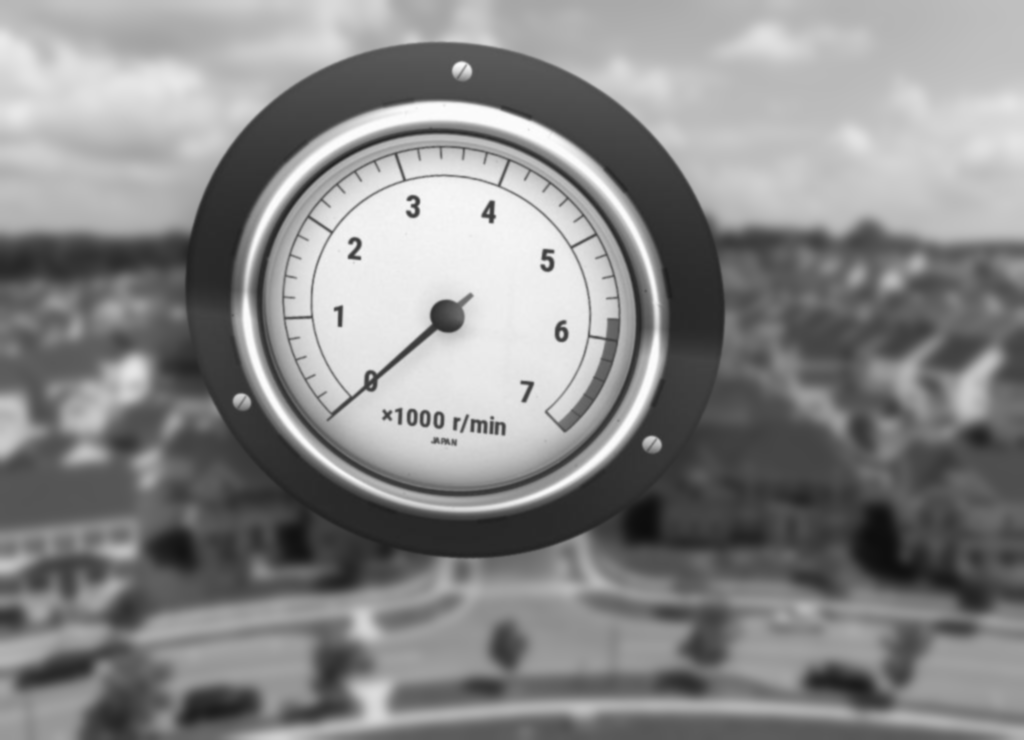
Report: 0; rpm
